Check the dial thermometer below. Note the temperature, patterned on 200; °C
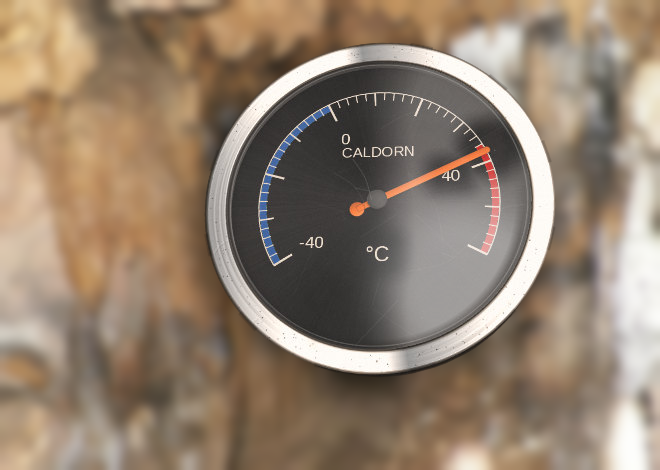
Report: 38; °C
